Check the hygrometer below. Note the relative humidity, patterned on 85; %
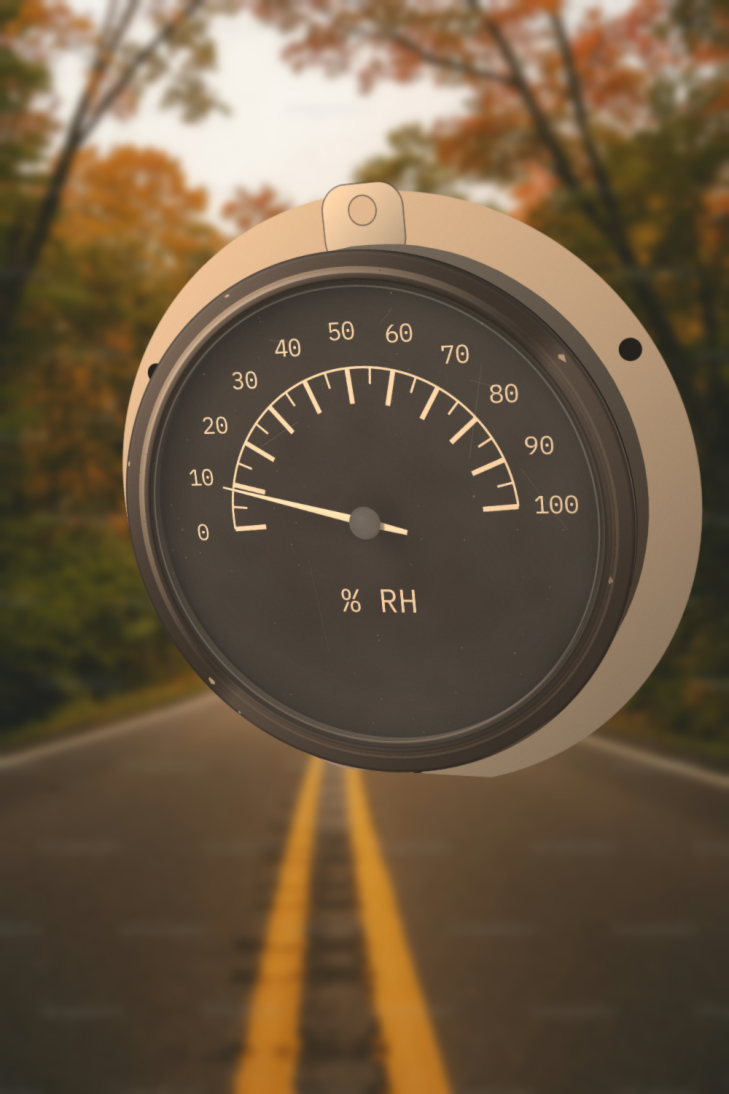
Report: 10; %
